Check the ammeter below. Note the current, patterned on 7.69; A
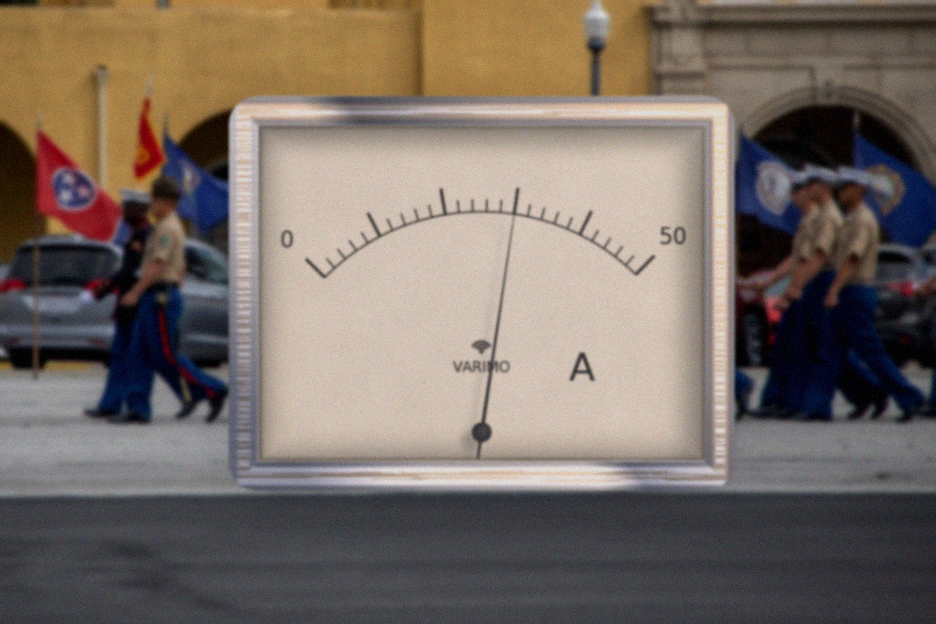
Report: 30; A
